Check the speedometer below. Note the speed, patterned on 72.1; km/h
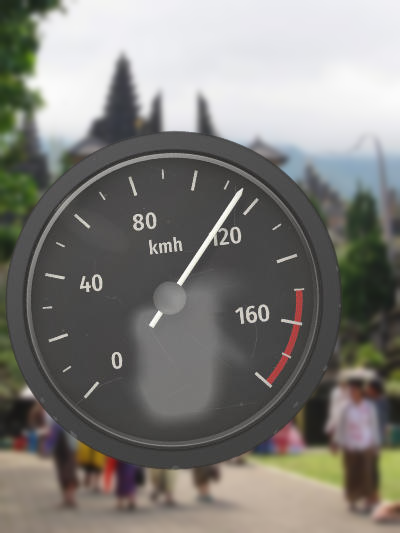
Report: 115; km/h
